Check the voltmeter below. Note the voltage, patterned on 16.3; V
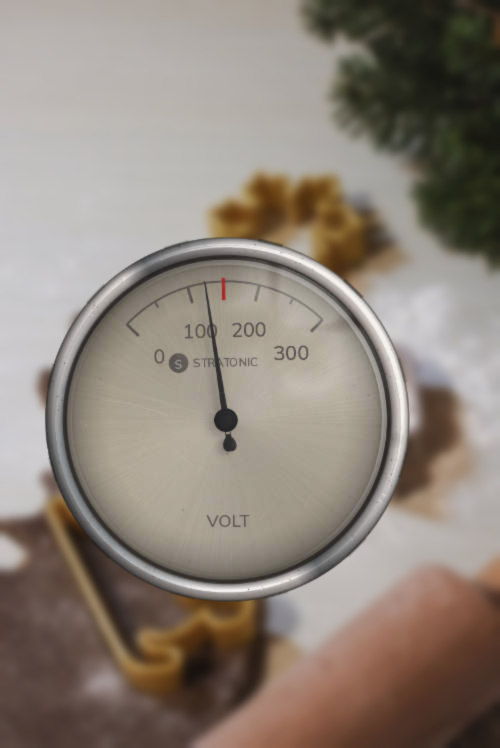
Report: 125; V
